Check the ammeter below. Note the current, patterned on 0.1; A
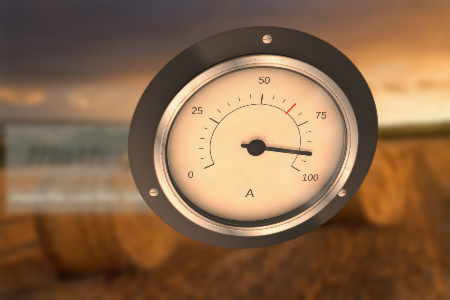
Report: 90; A
